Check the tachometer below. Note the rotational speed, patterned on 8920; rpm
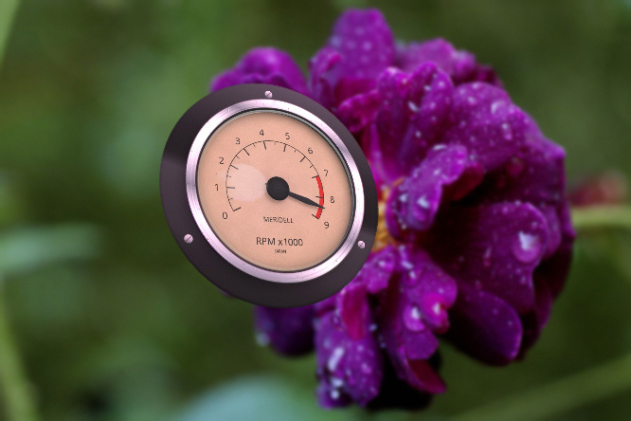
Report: 8500; rpm
